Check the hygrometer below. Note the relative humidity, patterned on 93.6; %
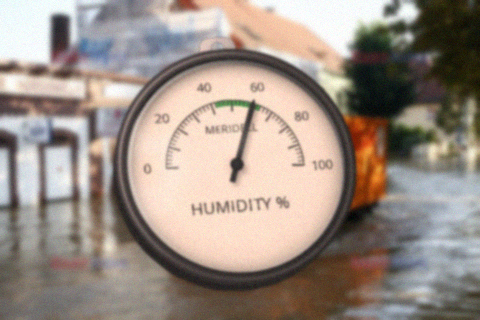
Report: 60; %
